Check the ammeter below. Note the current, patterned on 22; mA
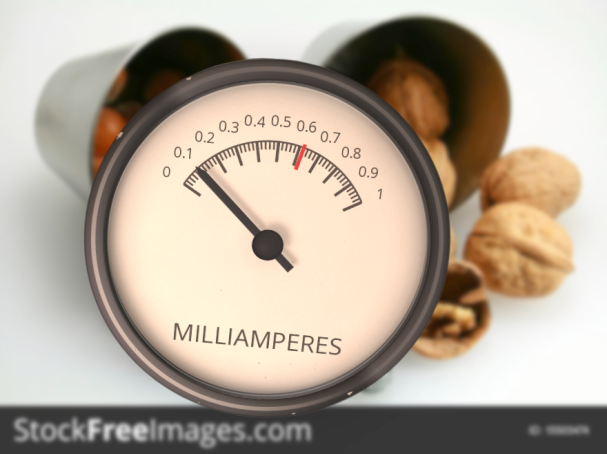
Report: 0.1; mA
